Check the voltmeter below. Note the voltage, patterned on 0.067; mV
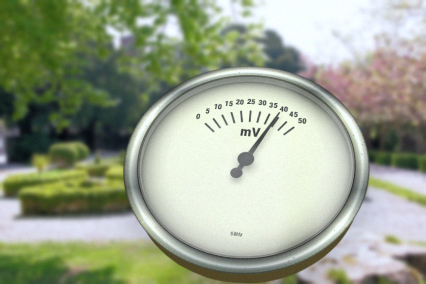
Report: 40; mV
